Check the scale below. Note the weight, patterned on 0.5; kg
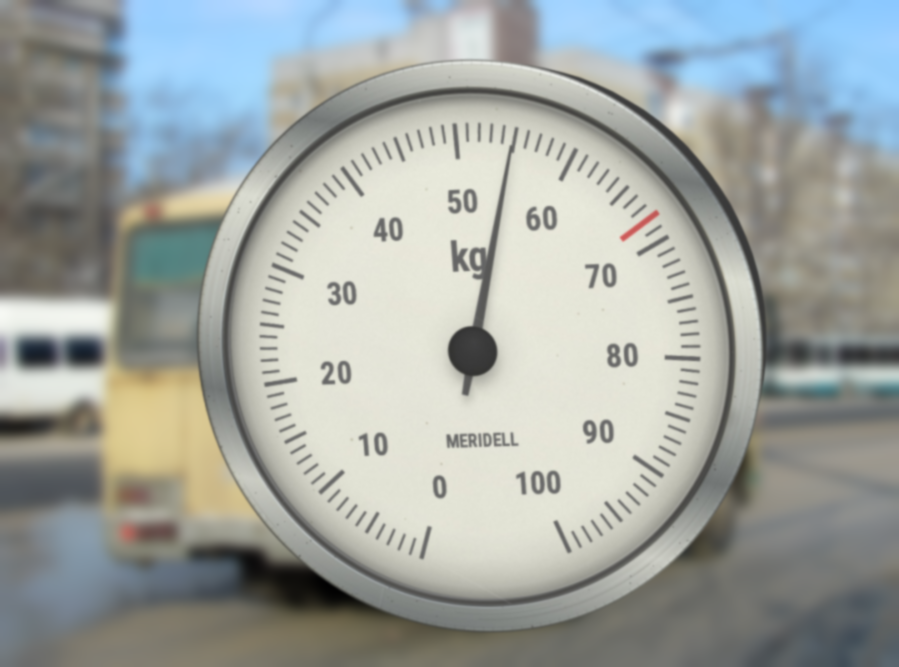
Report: 55; kg
